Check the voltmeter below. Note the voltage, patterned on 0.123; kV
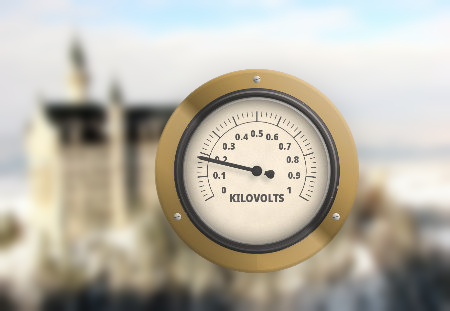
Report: 0.18; kV
